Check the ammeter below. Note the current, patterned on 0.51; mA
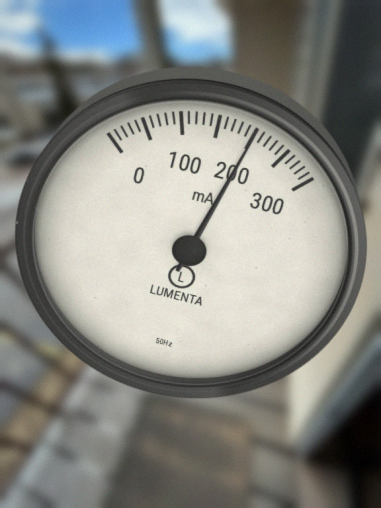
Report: 200; mA
